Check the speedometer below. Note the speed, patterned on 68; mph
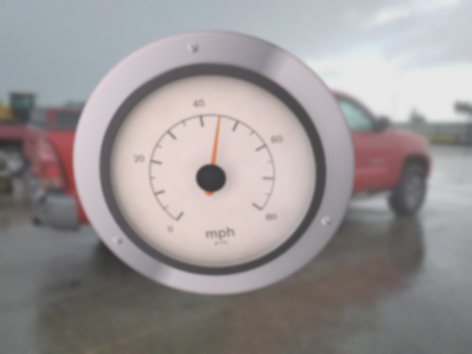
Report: 45; mph
